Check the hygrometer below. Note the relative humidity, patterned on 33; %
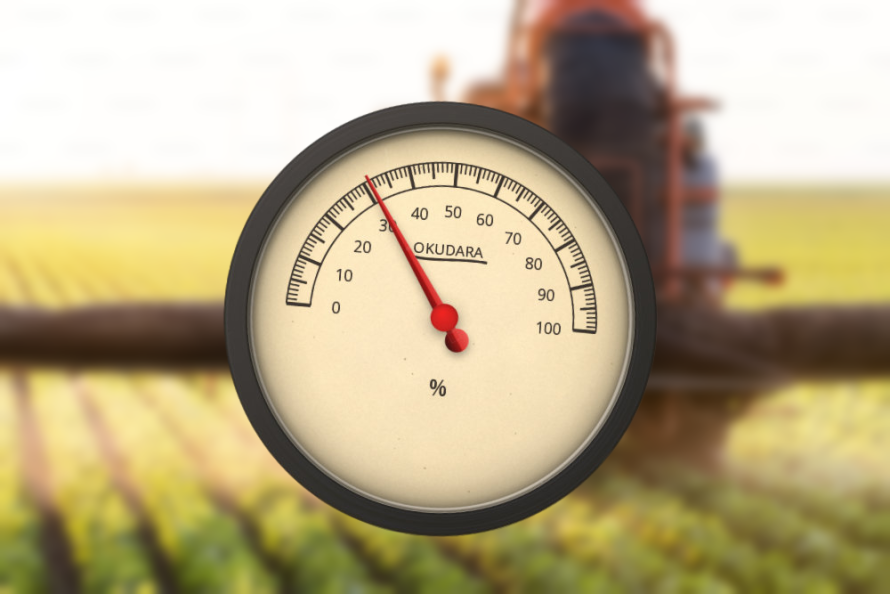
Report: 31; %
